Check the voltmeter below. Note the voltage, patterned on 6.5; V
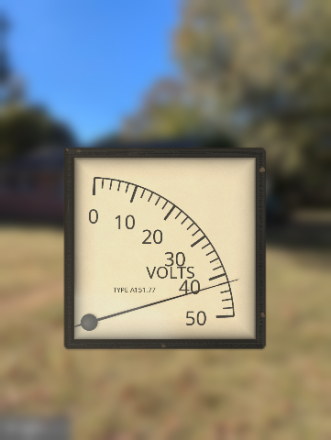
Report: 42; V
